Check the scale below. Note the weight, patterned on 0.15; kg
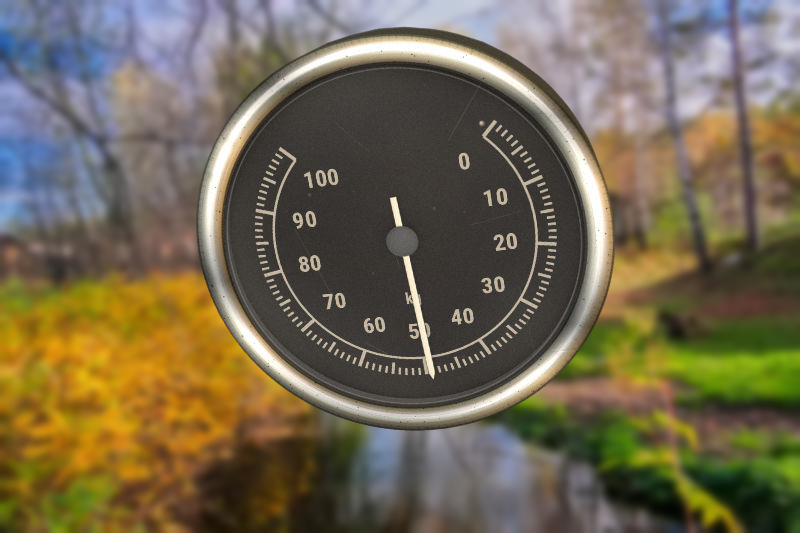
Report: 49; kg
